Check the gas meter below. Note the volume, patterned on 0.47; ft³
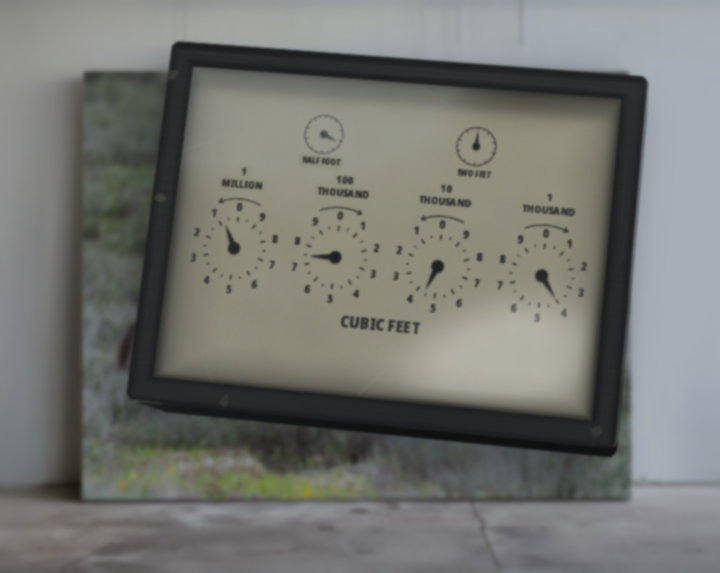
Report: 74400; ft³
